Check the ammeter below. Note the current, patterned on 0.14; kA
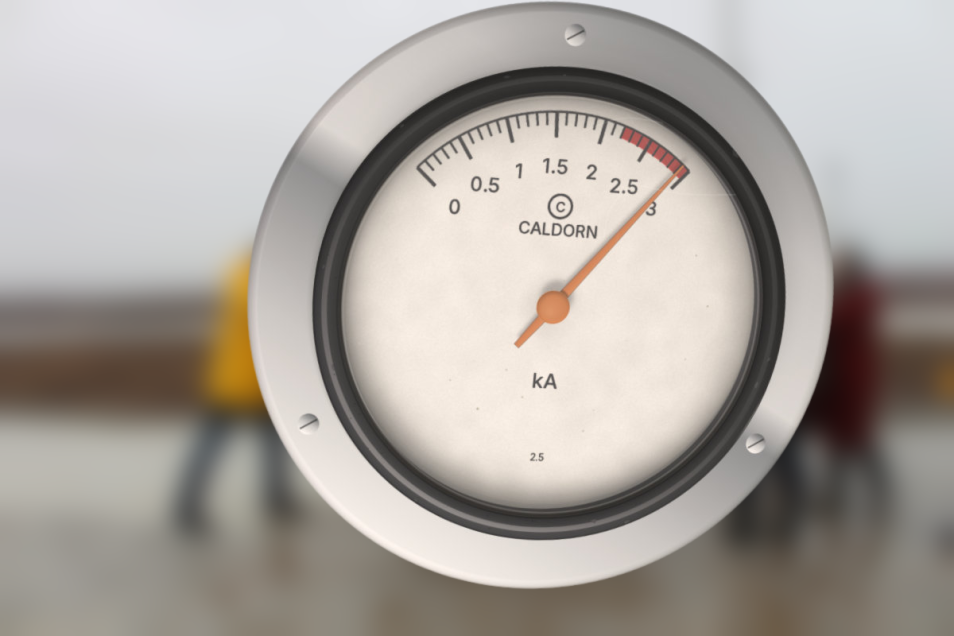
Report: 2.9; kA
